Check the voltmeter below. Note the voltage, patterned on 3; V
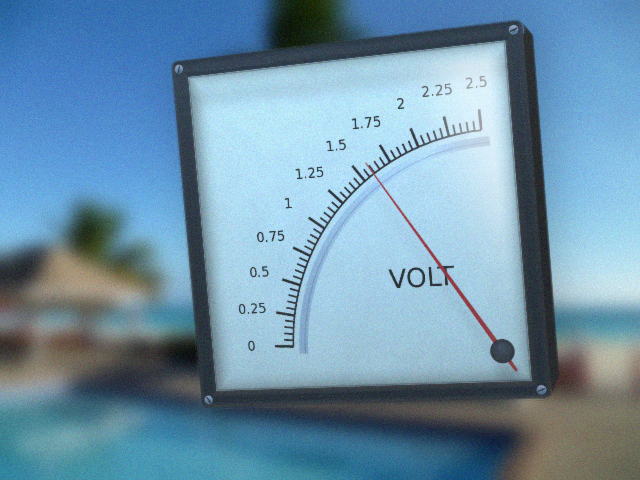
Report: 1.6; V
